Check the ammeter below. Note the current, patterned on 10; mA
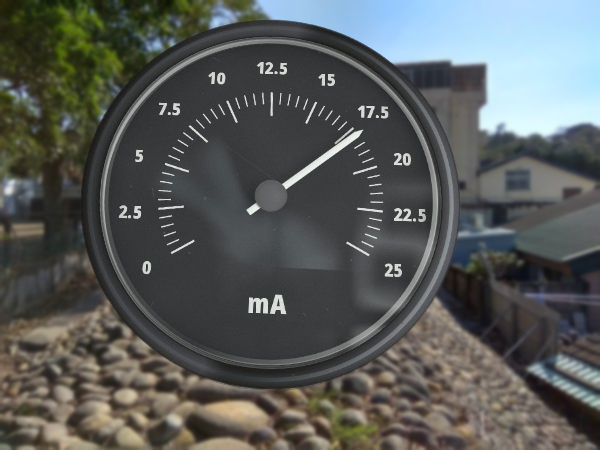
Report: 18; mA
